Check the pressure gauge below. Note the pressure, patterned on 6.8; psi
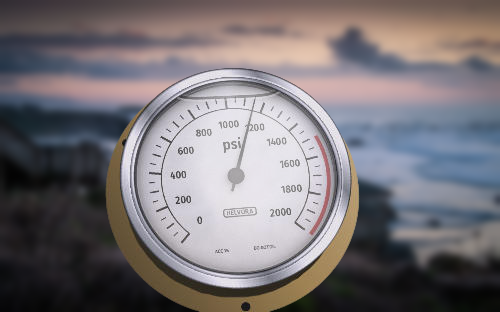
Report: 1150; psi
